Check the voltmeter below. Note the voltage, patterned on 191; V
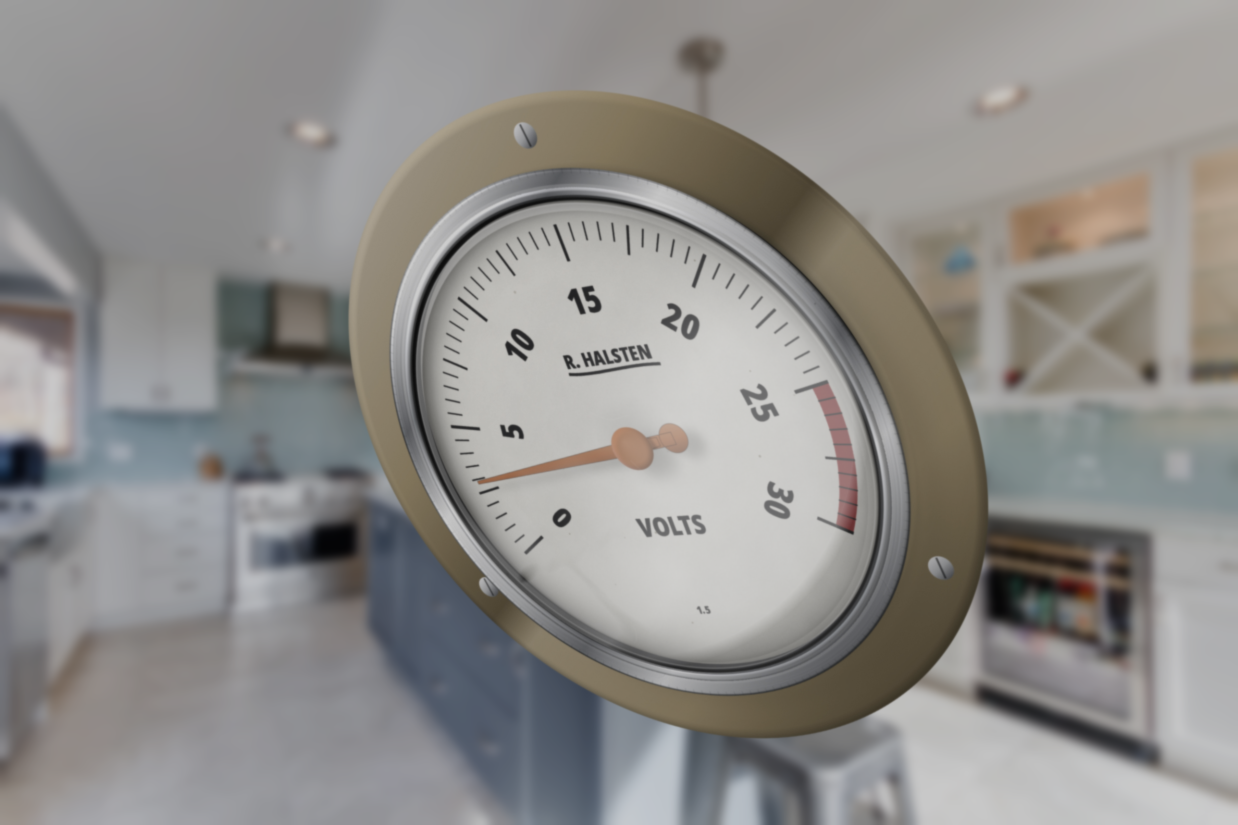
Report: 3; V
